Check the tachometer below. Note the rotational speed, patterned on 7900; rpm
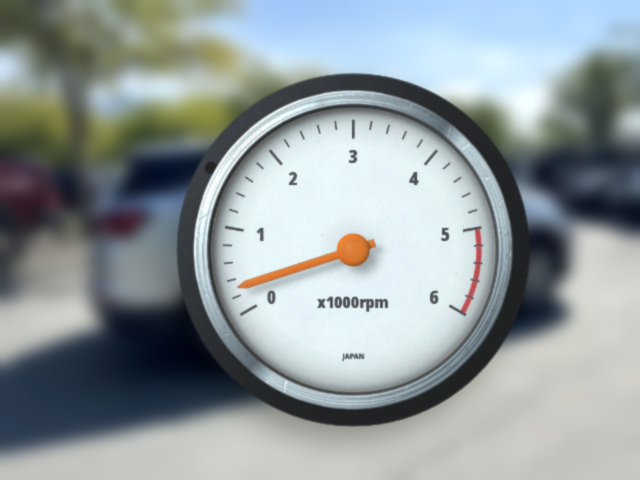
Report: 300; rpm
